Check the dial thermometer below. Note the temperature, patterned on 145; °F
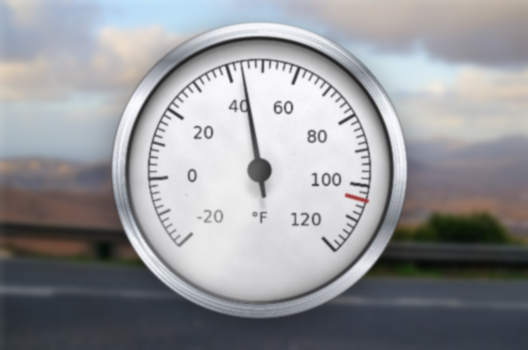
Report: 44; °F
